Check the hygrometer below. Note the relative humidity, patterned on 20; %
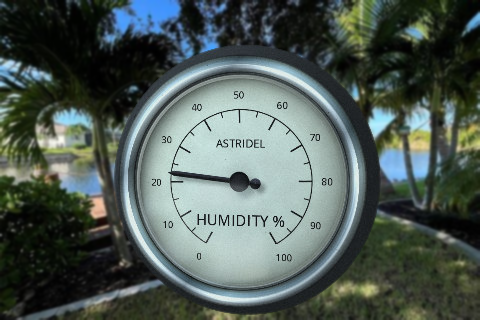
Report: 22.5; %
